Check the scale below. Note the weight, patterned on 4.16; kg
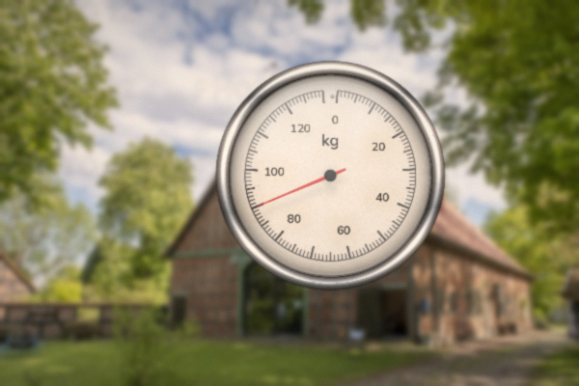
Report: 90; kg
